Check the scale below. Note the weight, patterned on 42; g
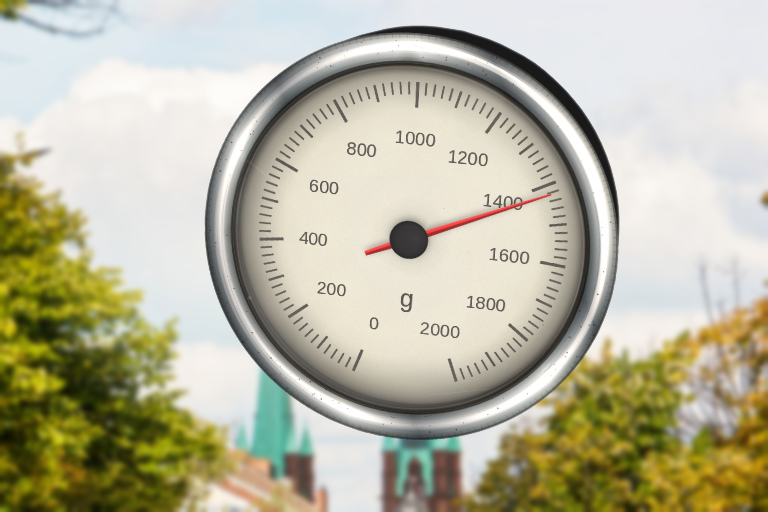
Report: 1420; g
